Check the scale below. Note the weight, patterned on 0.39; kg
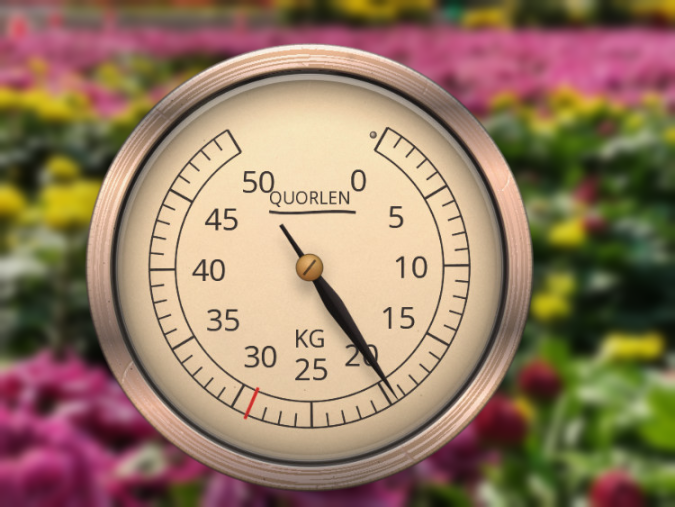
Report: 19.5; kg
